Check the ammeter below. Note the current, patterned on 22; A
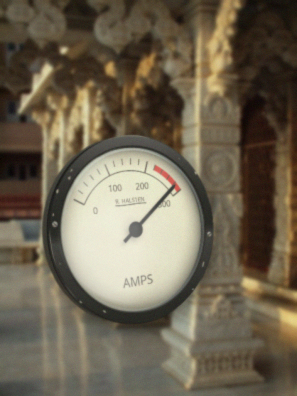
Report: 280; A
